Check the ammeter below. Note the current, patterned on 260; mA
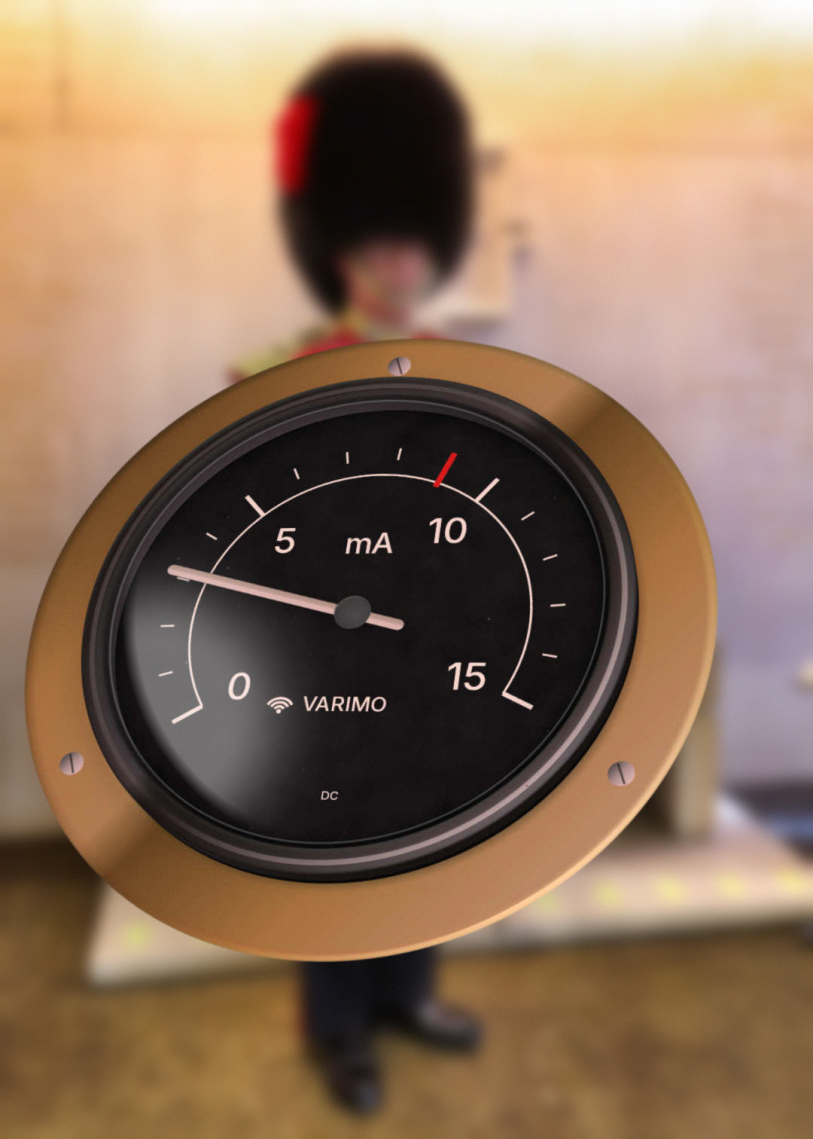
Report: 3; mA
